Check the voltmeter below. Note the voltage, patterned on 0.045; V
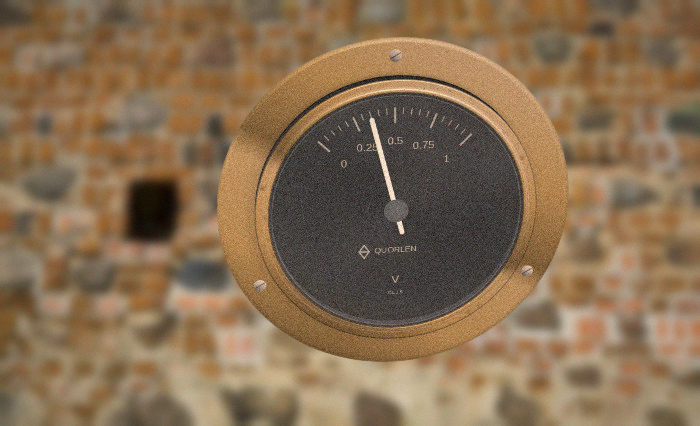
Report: 0.35; V
